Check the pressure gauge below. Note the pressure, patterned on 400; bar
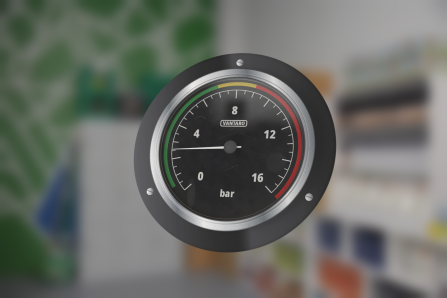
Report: 2.5; bar
